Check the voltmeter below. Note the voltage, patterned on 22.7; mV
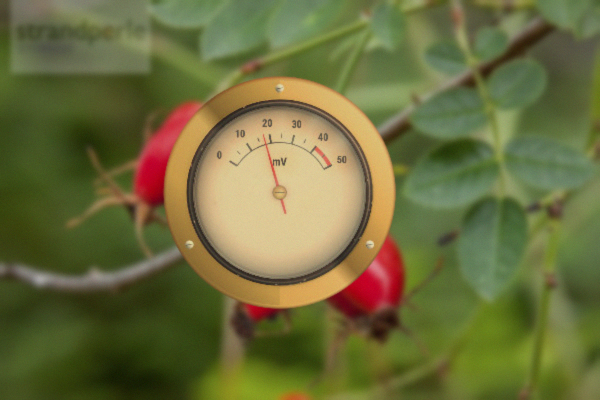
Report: 17.5; mV
